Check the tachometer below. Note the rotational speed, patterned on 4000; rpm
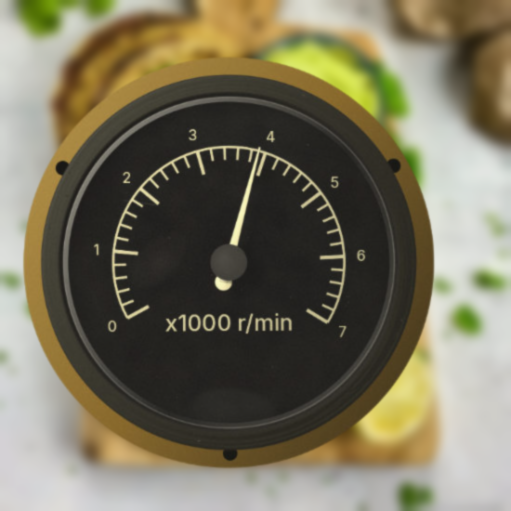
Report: 3900; rpm
